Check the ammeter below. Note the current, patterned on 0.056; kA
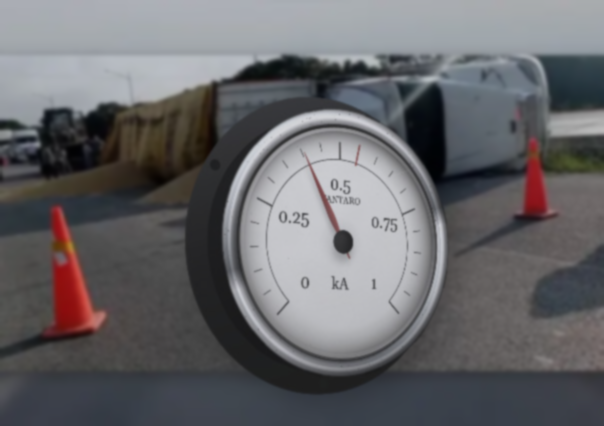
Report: 0.4; kA
